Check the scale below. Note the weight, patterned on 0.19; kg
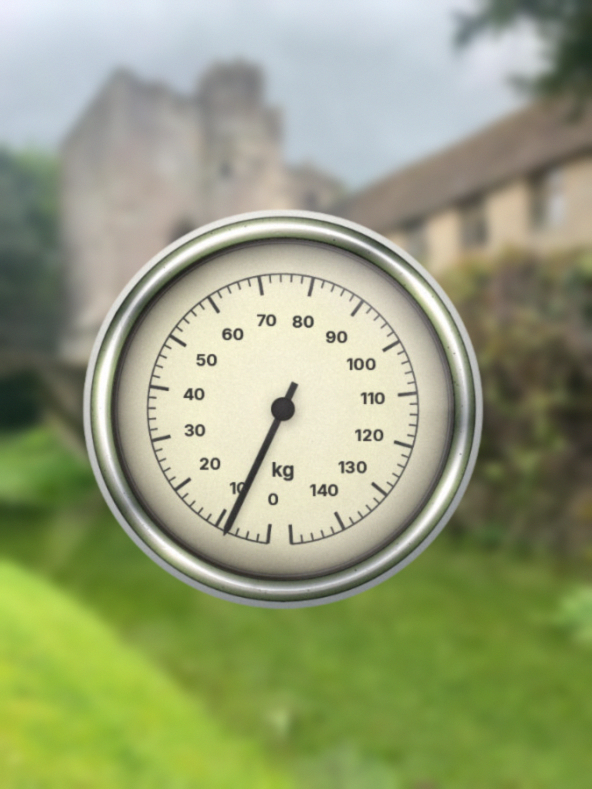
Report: 8; kg
